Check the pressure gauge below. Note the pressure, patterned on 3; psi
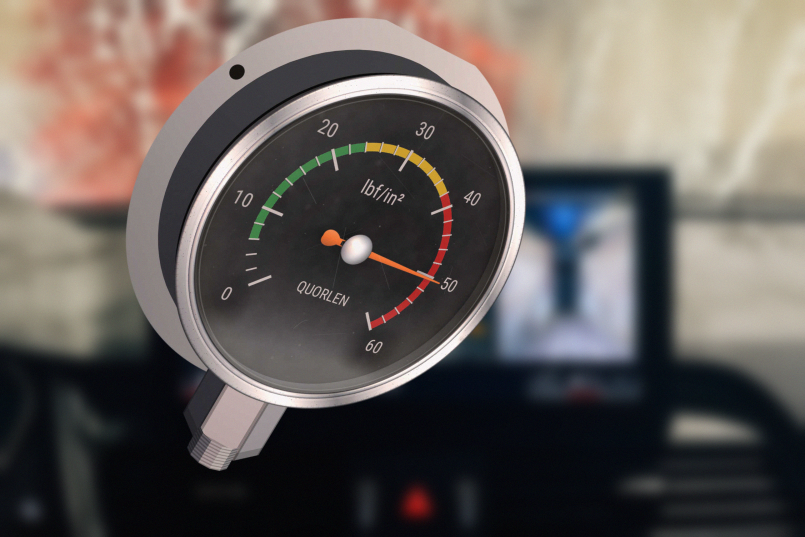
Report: 50; psi
